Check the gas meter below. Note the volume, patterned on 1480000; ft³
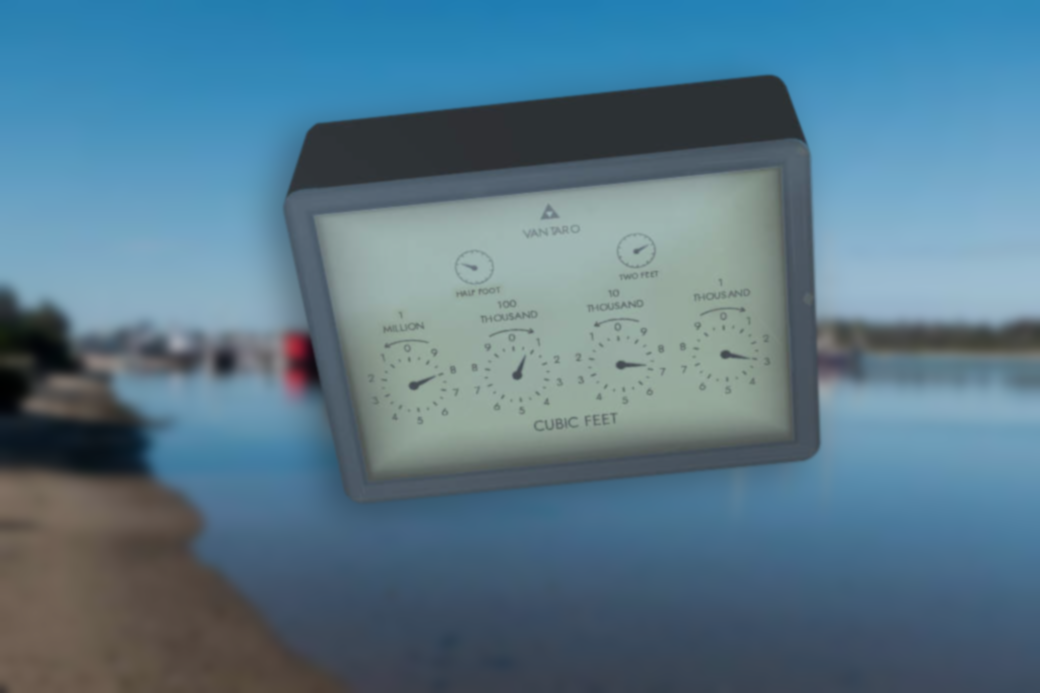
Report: 807300; ft³
